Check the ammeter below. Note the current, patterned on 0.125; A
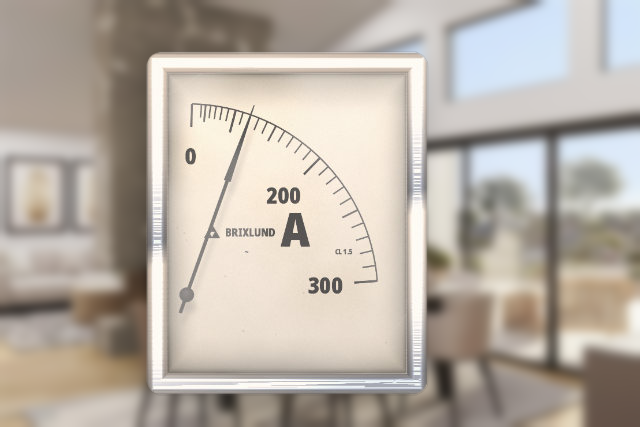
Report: 120; A
